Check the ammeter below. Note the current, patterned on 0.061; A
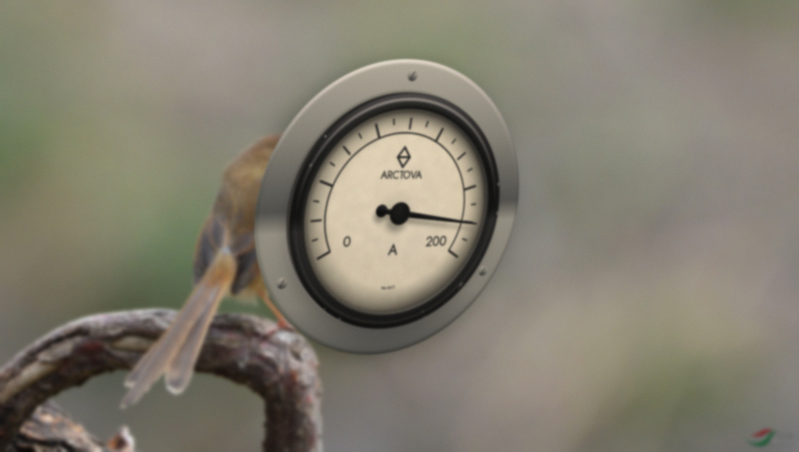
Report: 180; A
